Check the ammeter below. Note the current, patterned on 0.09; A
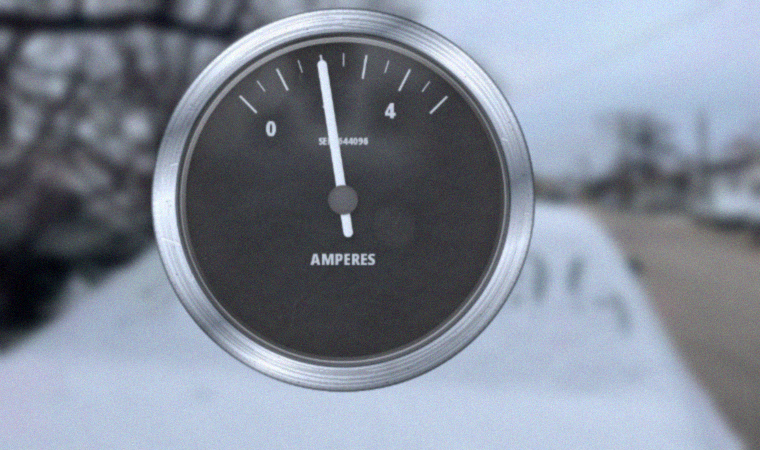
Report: 2; A
